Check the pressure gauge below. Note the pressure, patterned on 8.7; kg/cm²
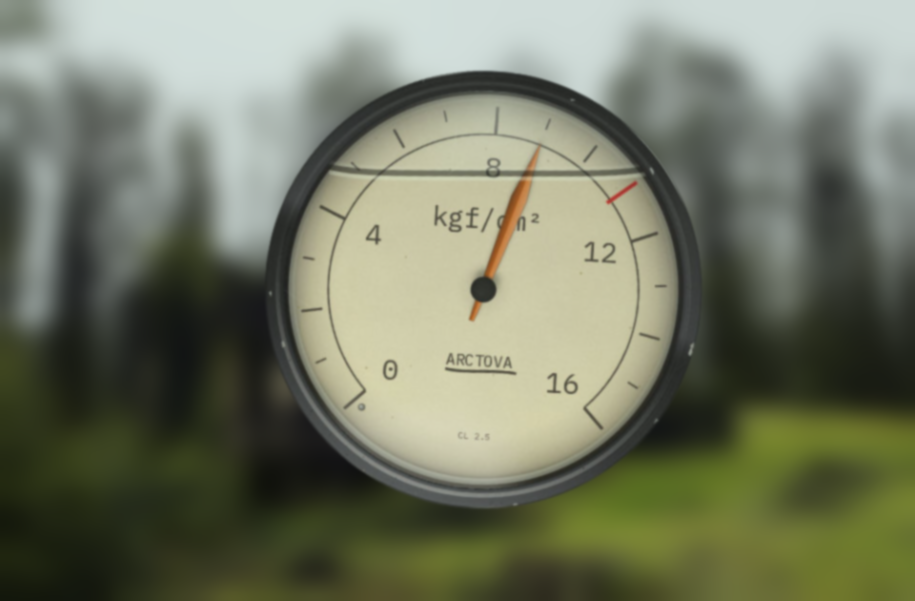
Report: 9; kg/cm²
